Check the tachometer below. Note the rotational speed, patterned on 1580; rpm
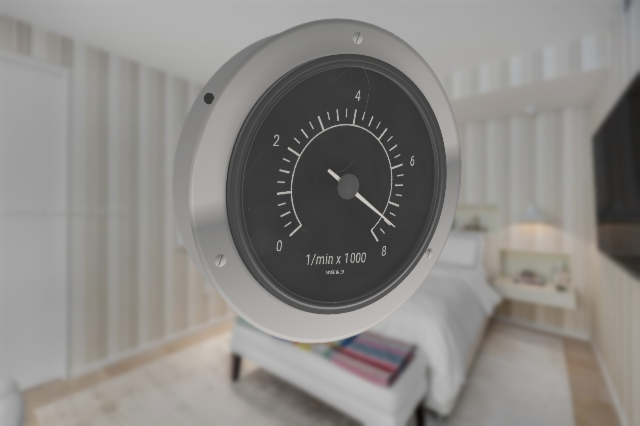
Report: 7500; rpm
